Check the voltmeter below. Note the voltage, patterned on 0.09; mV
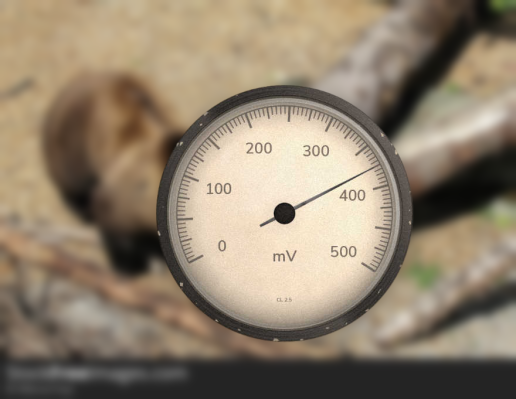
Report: 375; mV
